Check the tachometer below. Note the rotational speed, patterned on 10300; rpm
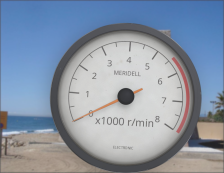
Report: 0; rpm
